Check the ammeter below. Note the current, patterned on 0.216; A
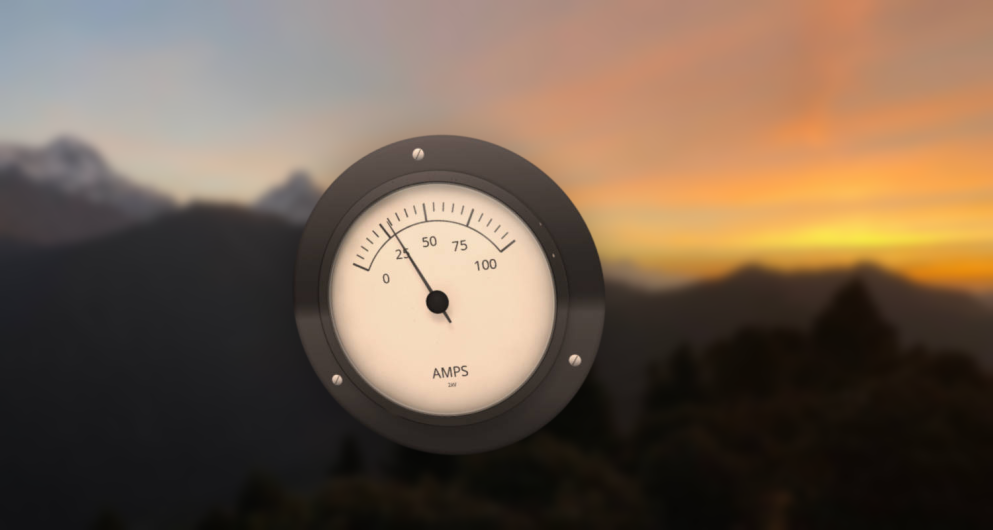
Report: 30; A
